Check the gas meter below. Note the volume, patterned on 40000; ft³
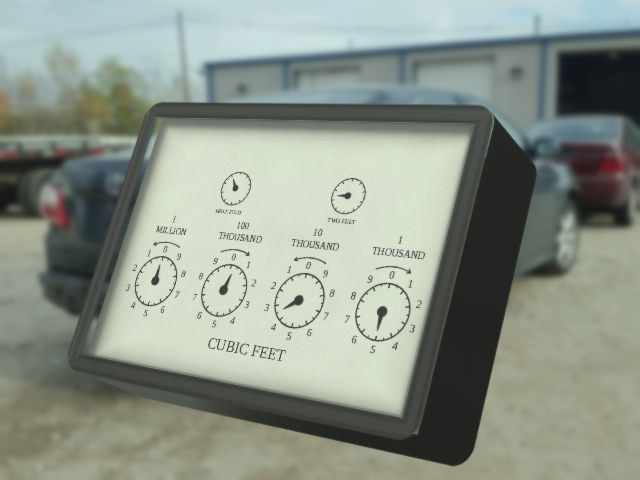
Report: 3500; ft³
